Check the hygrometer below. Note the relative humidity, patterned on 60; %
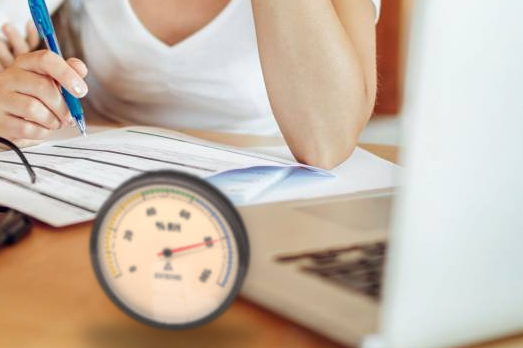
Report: 80; %
